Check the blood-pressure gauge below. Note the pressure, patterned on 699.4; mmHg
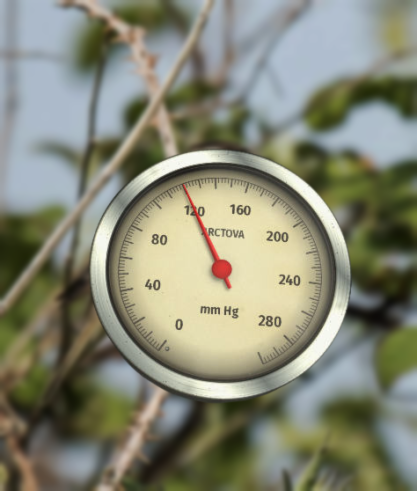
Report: 120; mmHg
